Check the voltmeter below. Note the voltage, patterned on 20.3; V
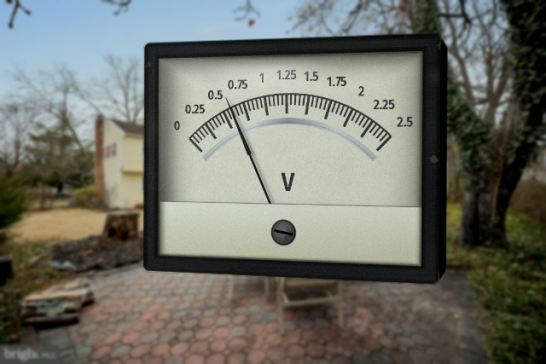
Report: 0.6; V
